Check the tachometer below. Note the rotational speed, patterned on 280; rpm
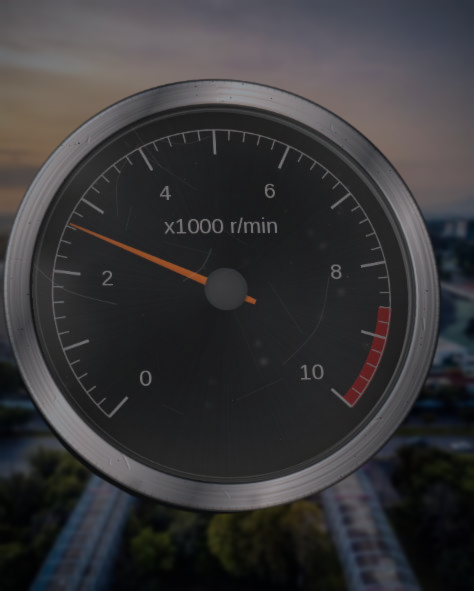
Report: 2600; rpm
